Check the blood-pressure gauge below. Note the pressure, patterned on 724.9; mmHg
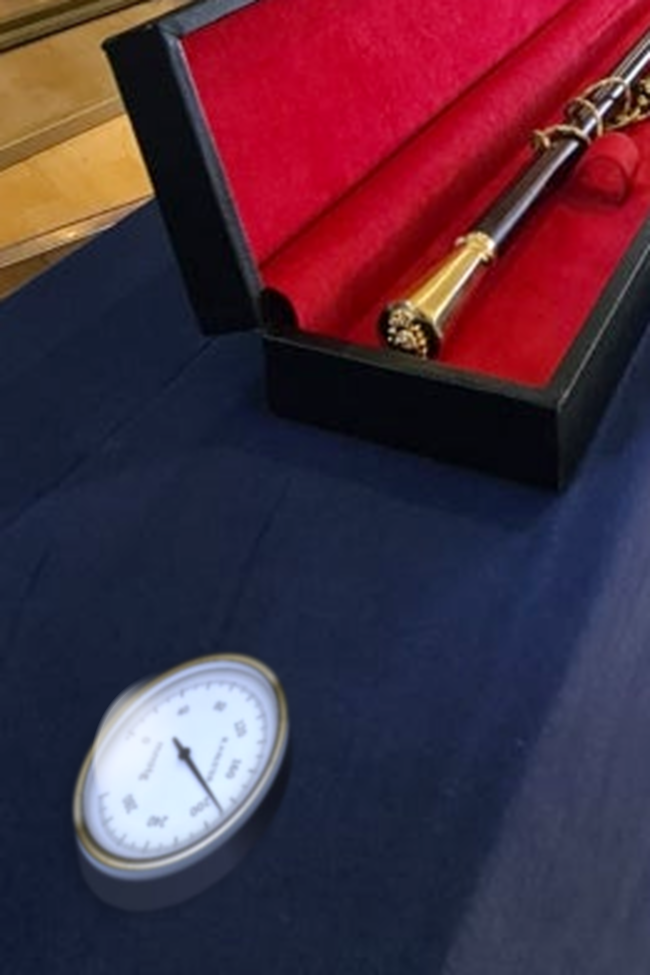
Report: 190; mmHg
